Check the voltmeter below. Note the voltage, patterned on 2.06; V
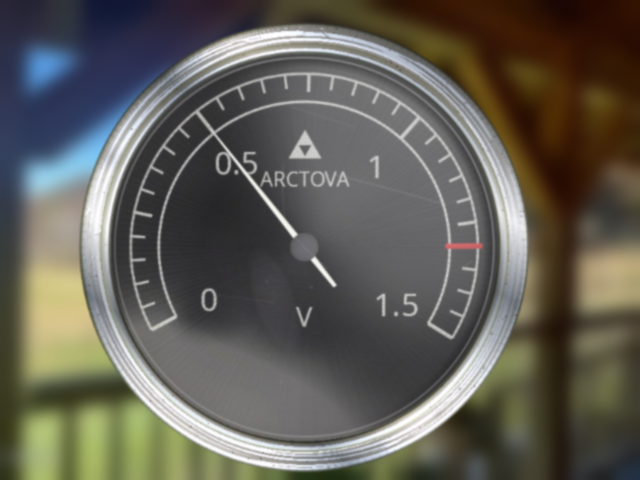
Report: 0.5; V
